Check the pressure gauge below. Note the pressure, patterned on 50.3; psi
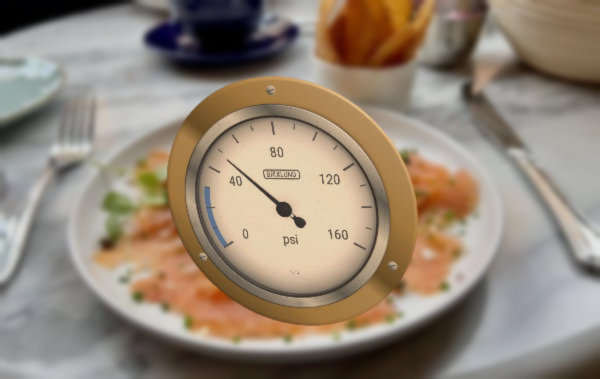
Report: 50; psi
